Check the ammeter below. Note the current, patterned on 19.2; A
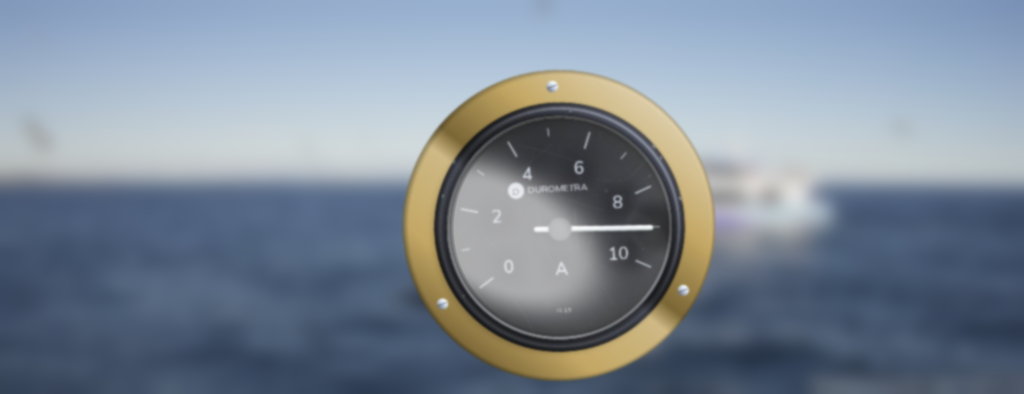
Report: 9; A
